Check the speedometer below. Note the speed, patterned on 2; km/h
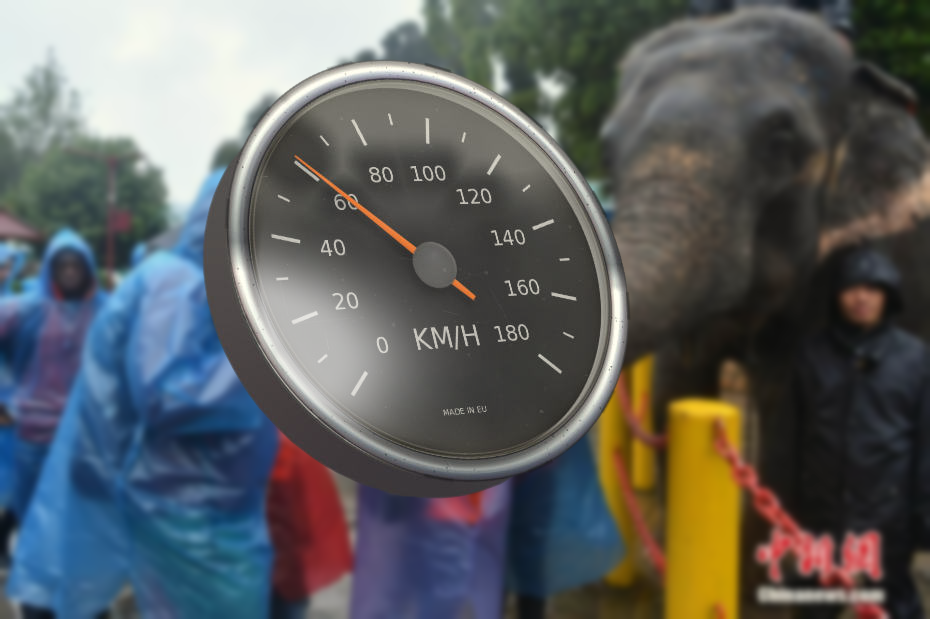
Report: 60; km/h
